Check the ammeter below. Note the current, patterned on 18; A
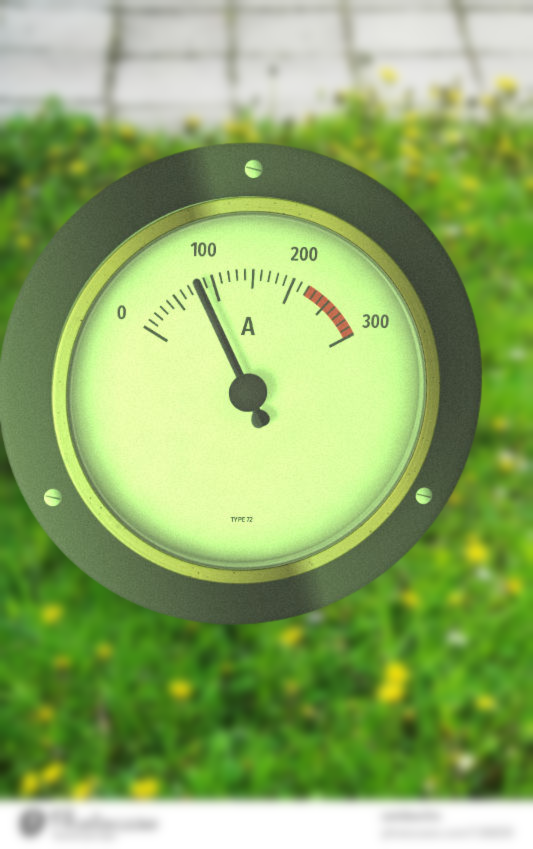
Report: 80; A
